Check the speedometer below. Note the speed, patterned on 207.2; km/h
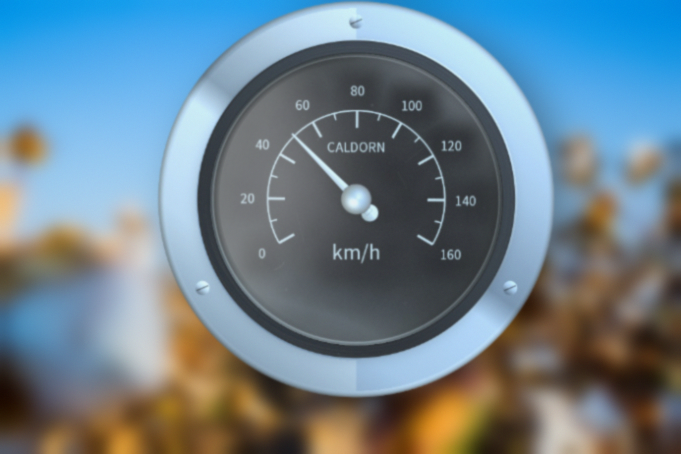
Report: 50; km/h
